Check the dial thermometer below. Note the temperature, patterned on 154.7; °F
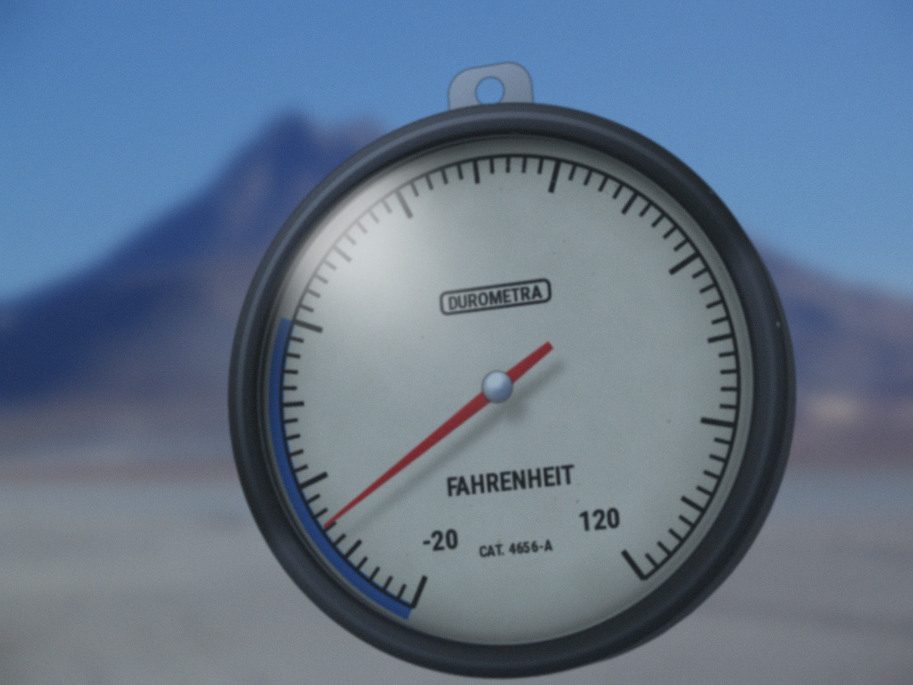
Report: -6; °F
